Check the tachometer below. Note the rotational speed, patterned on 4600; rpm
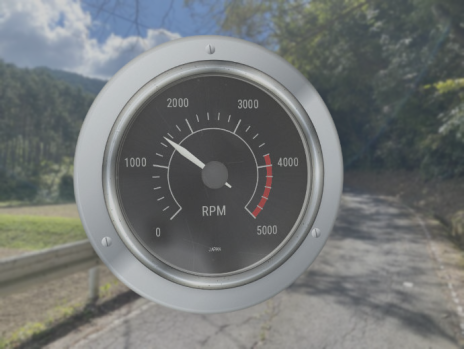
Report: 1500; rpm
